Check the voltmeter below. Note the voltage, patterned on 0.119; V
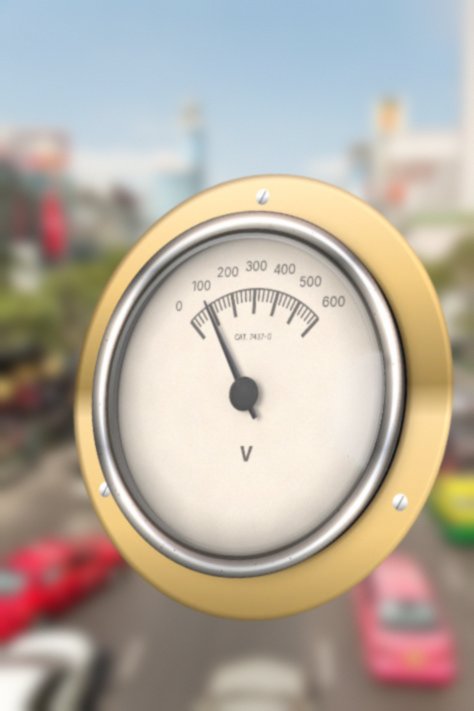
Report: 100; V
